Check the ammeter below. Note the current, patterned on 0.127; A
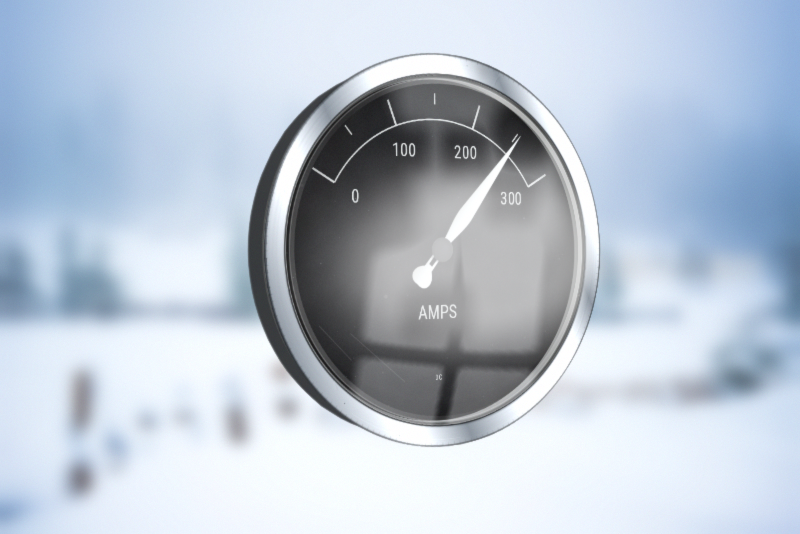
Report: 250; A
